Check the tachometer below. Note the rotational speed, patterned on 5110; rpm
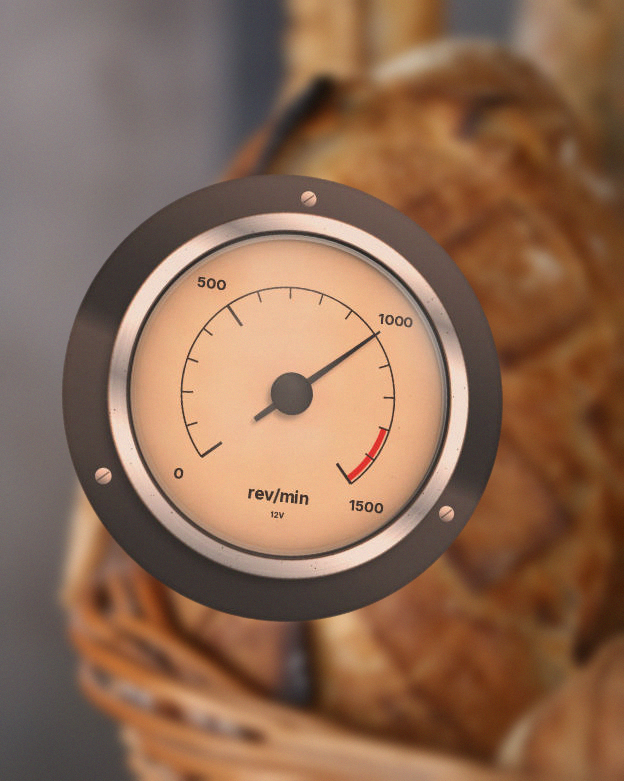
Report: 1000; rpm
